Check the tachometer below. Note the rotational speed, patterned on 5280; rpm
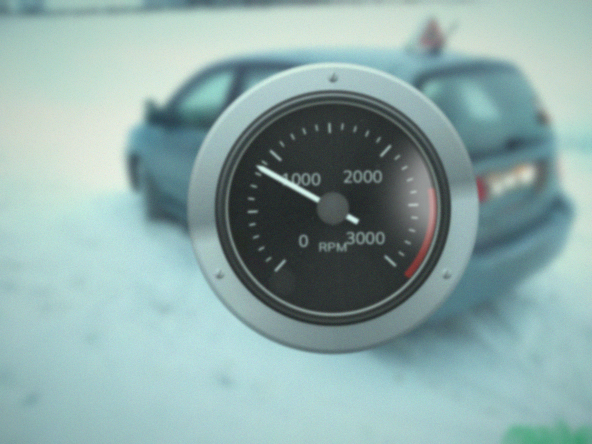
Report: 850; rpm
